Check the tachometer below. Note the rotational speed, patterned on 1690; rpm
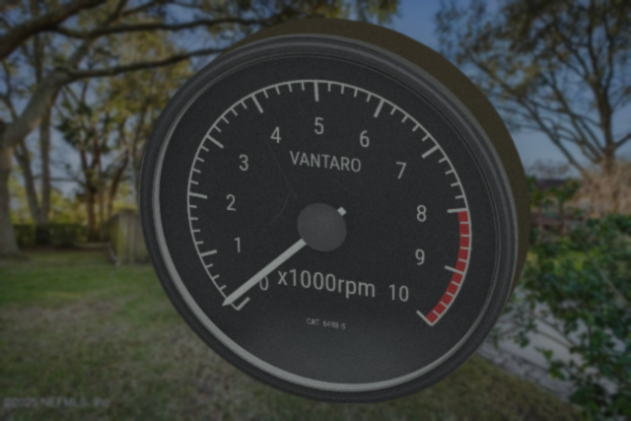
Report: 200; rpm
